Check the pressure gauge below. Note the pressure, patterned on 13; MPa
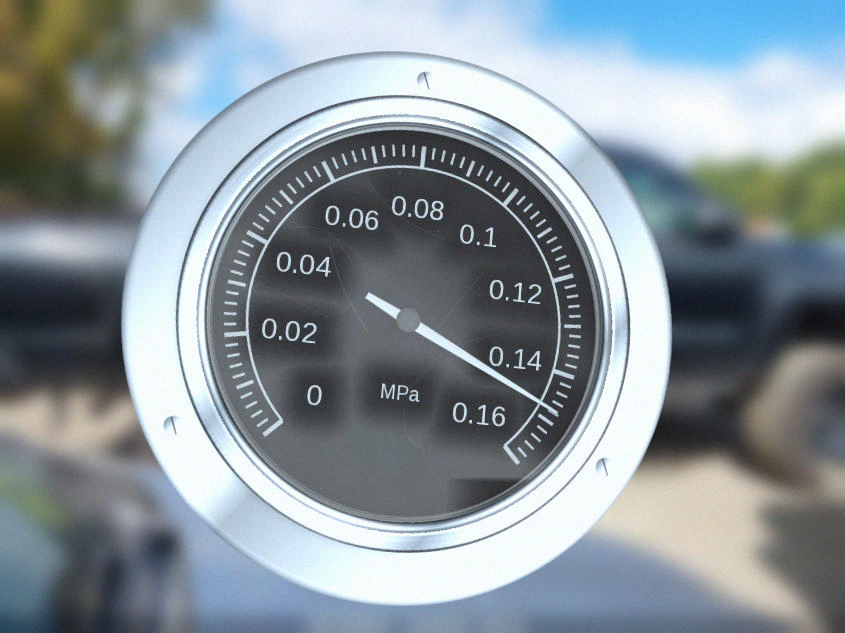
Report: 0.148; MPa
